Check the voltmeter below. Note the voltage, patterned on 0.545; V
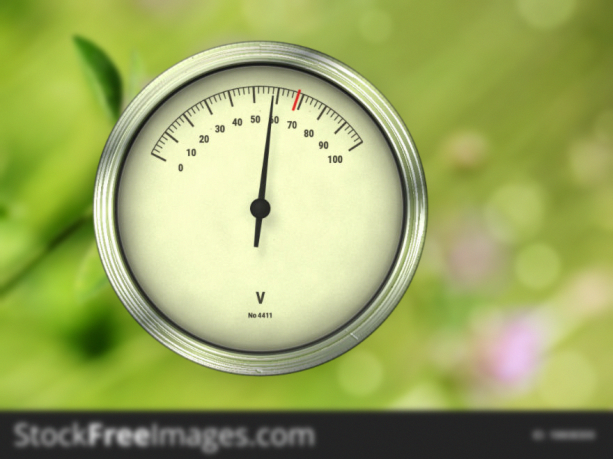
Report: 58; V
